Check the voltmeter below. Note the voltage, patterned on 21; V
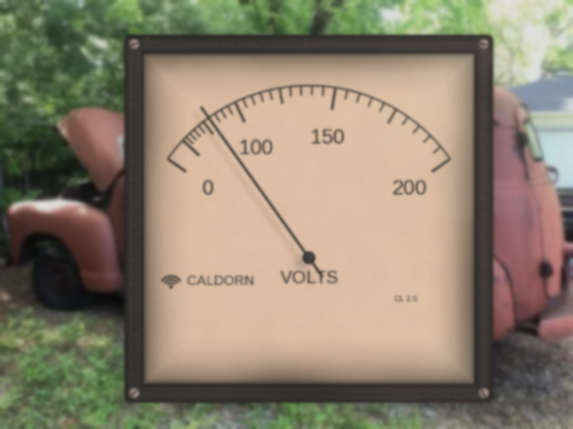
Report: 80; V
